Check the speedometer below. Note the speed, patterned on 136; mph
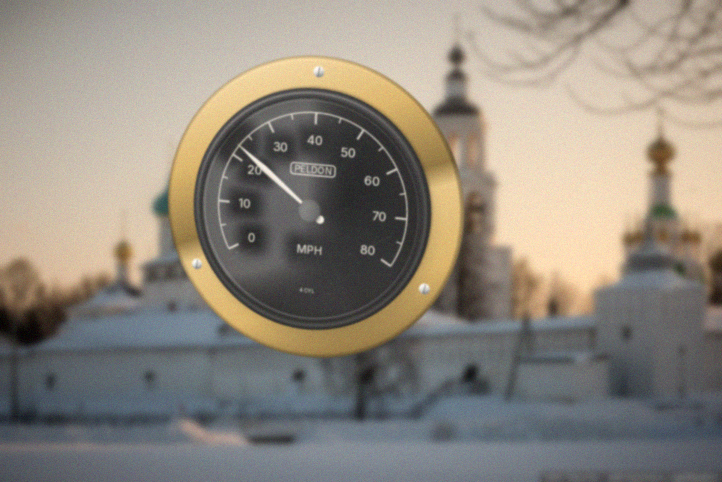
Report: 22.5; mph
